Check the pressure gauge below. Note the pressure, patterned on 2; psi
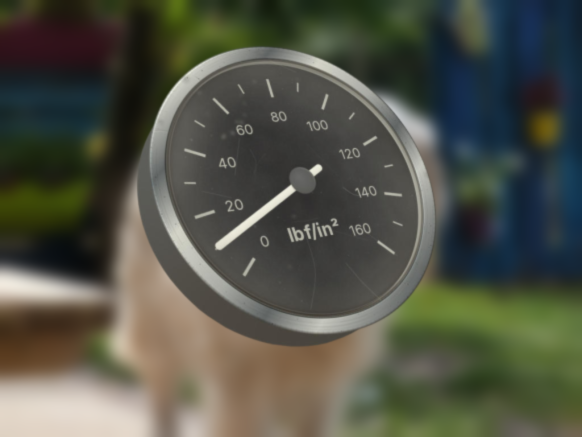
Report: 10; psi
